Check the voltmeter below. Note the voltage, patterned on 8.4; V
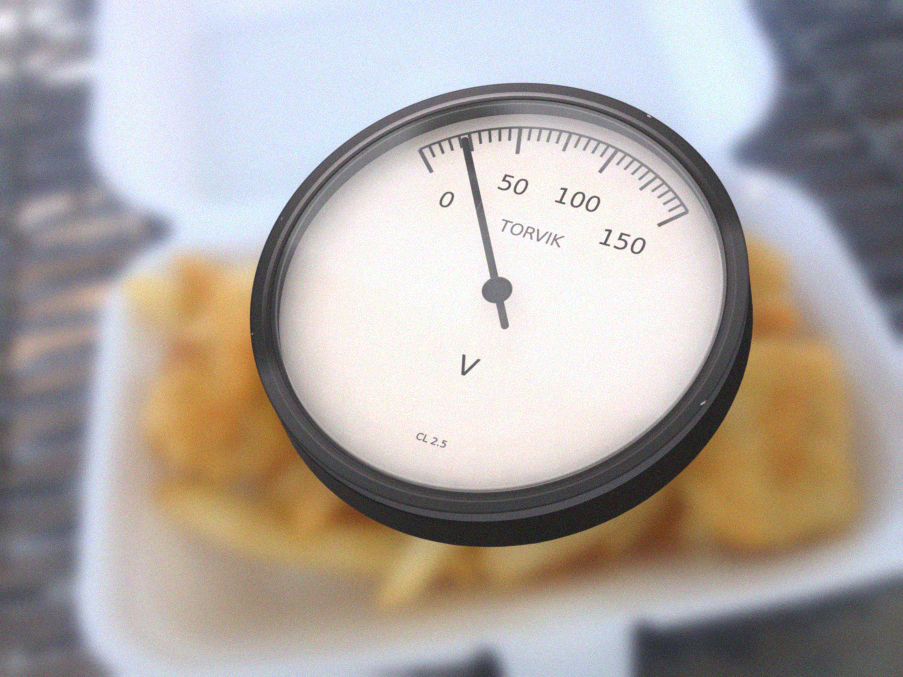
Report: 22.5; V
